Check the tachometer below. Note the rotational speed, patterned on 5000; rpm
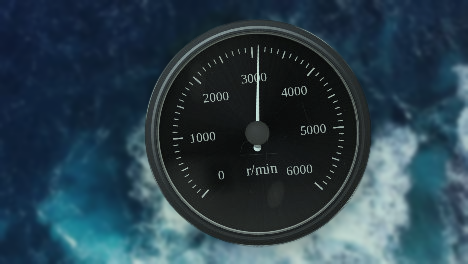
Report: 3100; rpm
